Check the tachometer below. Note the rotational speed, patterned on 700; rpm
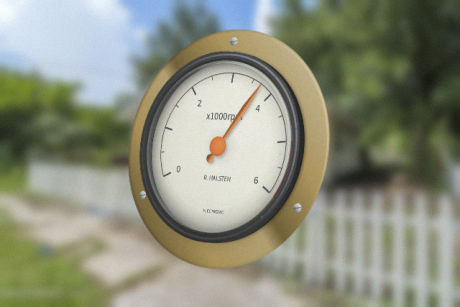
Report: 3750; rpm
